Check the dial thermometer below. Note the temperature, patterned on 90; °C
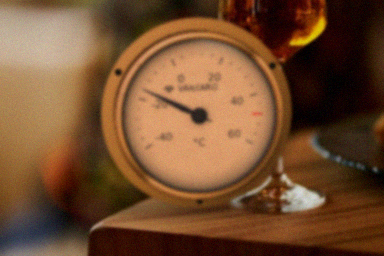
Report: -16; °C
